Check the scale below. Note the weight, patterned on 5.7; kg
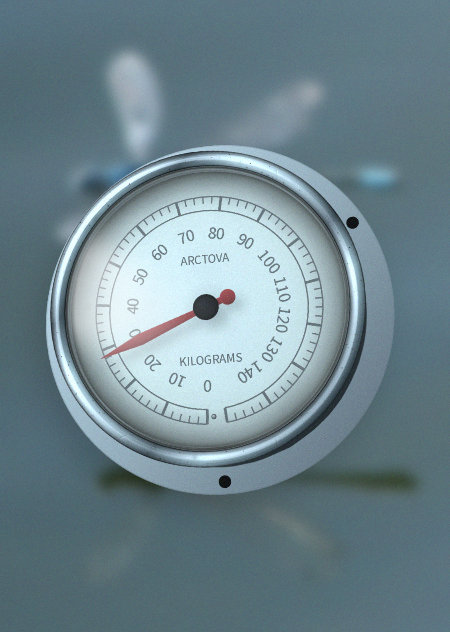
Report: 28; kg
